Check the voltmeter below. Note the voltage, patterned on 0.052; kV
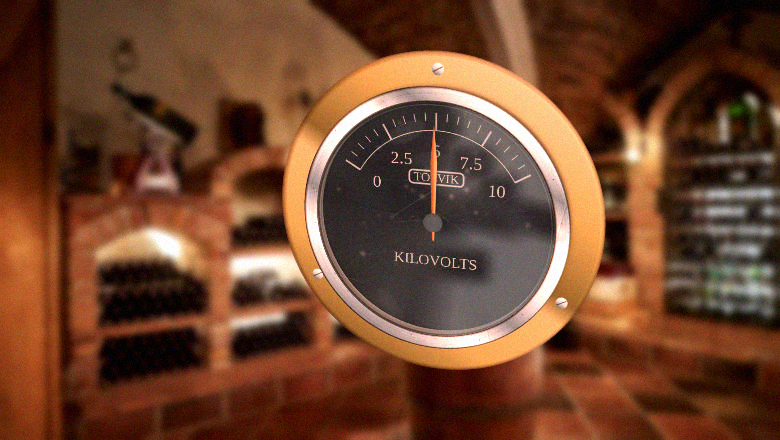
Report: 5; kV
